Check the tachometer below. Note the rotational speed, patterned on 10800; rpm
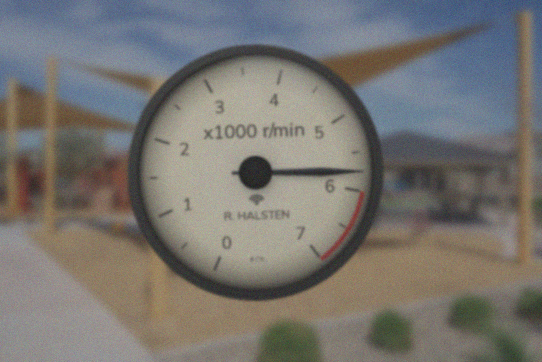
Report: 5750; rpm
